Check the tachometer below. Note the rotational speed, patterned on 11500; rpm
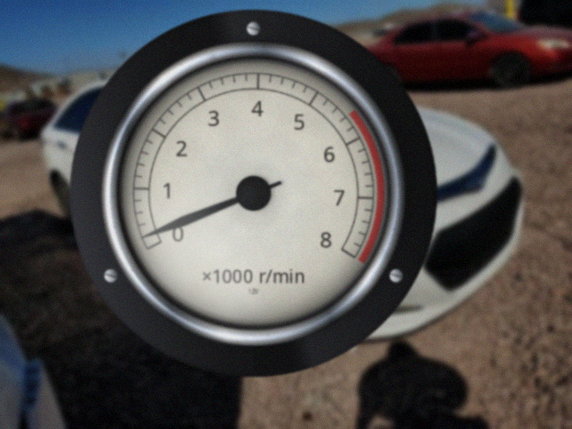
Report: 200; rpm
